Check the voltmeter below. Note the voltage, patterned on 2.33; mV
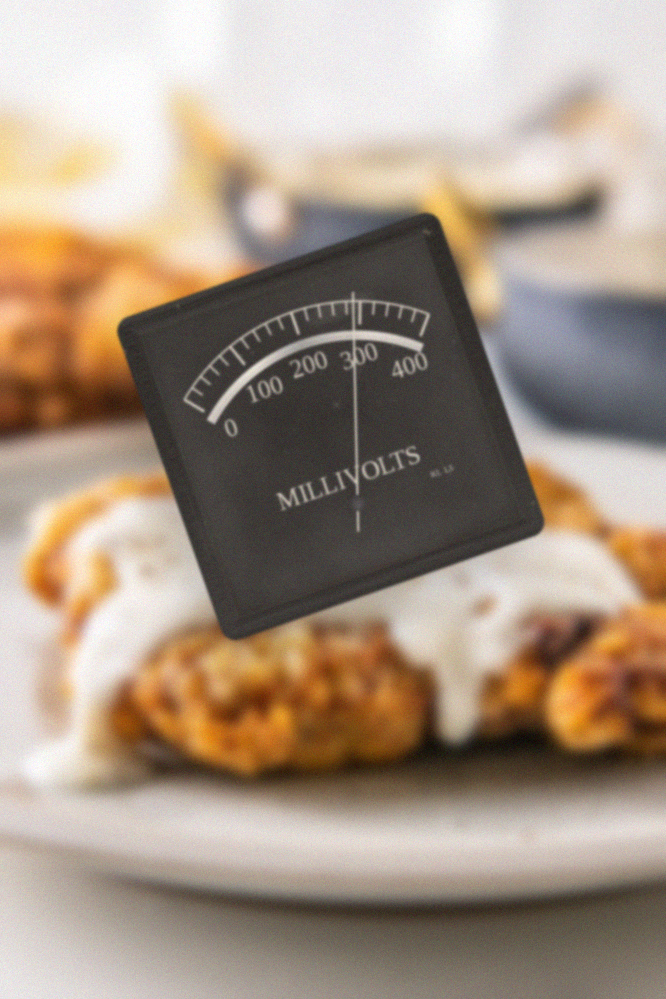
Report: 290; mV
